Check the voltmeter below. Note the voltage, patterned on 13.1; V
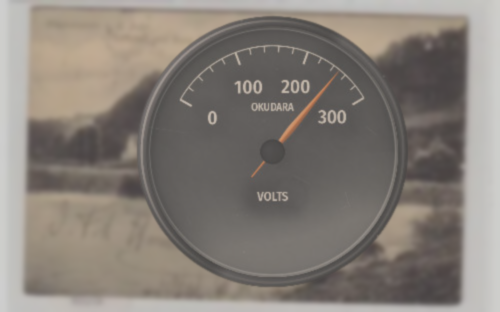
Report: 250; V
